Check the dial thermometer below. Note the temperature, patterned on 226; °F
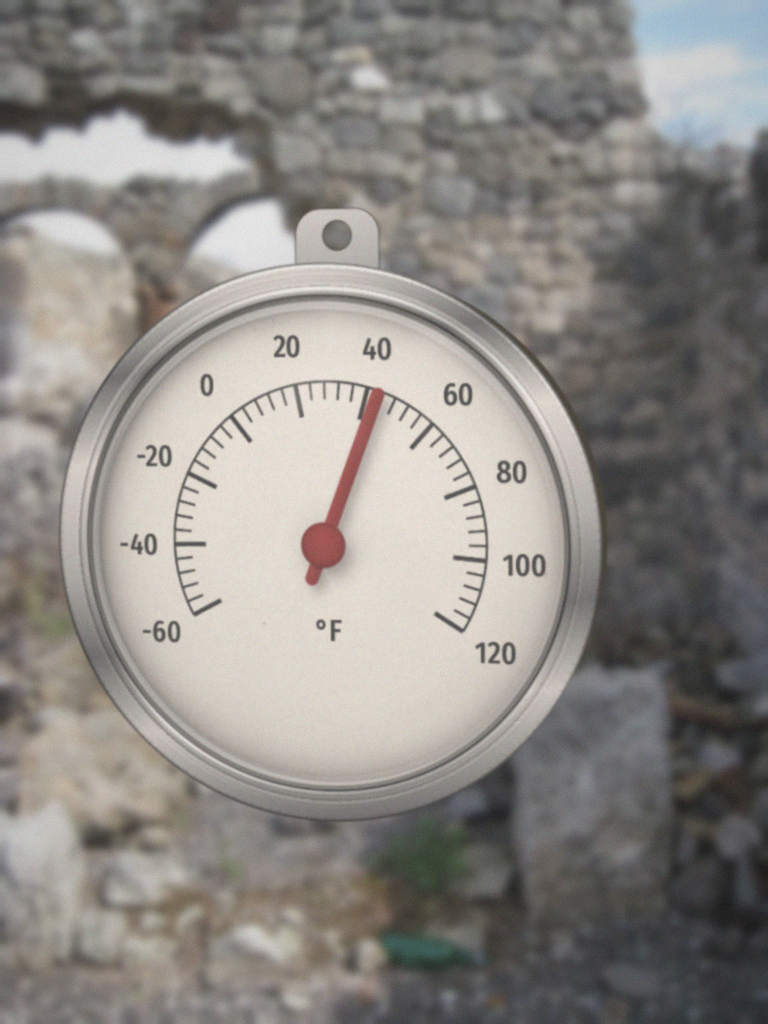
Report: 44; °F
